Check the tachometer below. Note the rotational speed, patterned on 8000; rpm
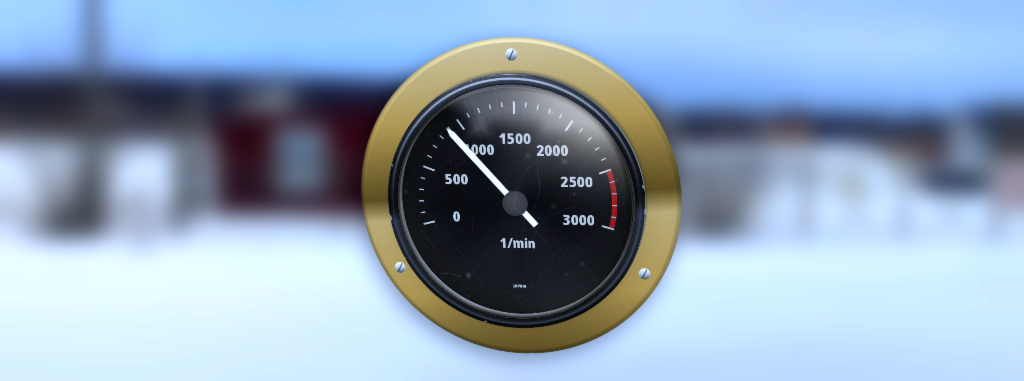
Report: 900; rpm
